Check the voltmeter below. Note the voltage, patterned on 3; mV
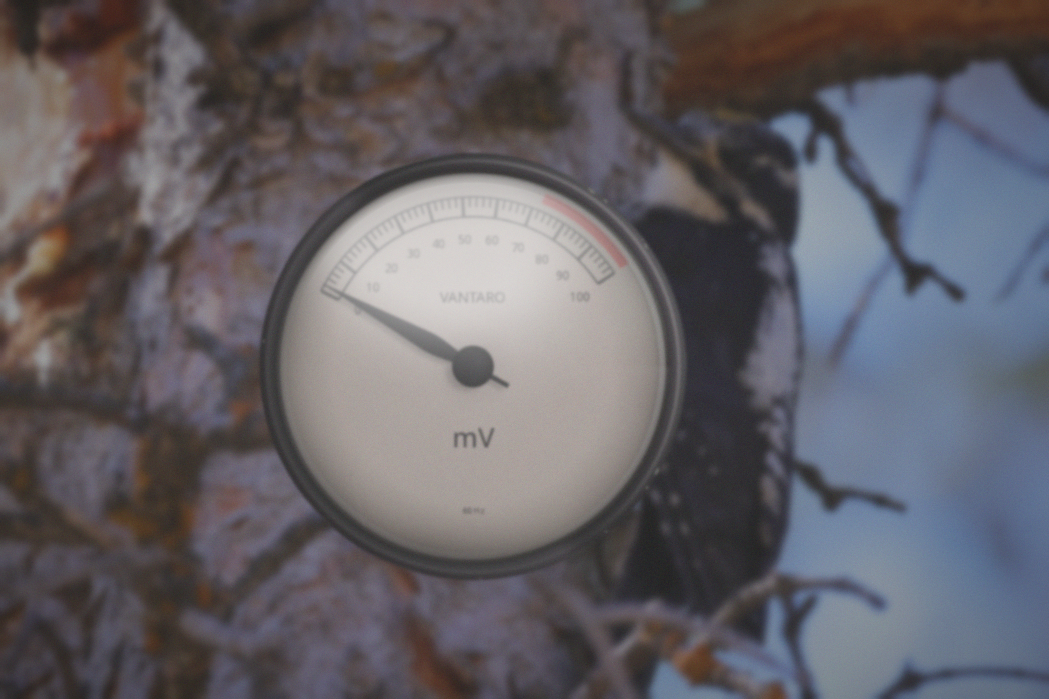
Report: 2; mV
